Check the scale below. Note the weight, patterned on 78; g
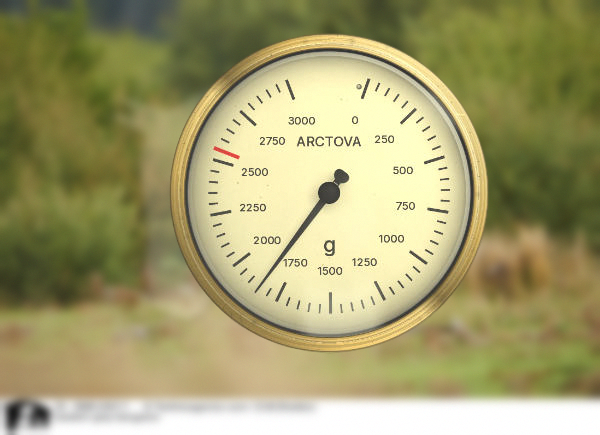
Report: 1850; g
